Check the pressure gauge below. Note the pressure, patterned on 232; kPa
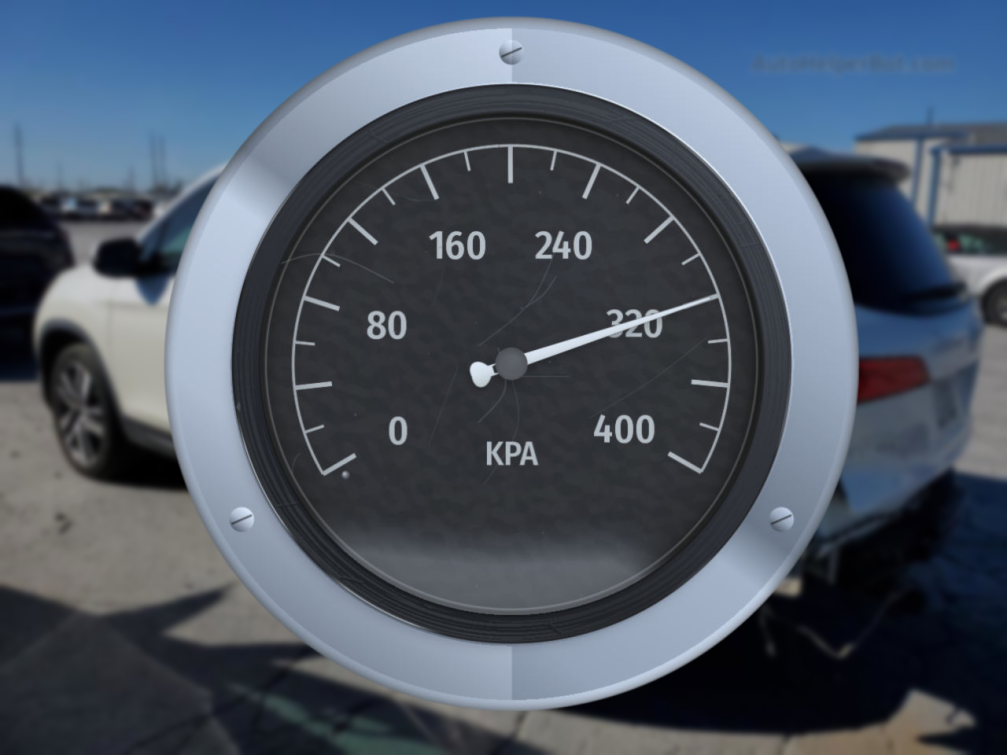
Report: 320; kPa
